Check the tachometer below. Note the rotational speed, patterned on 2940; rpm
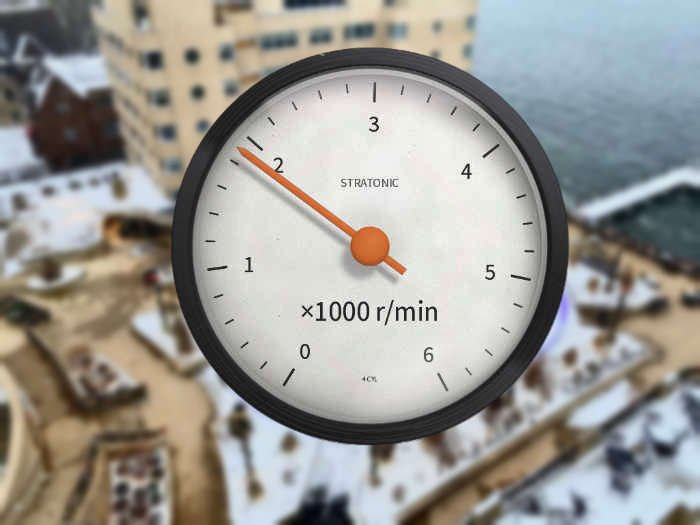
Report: 1900; rpm
